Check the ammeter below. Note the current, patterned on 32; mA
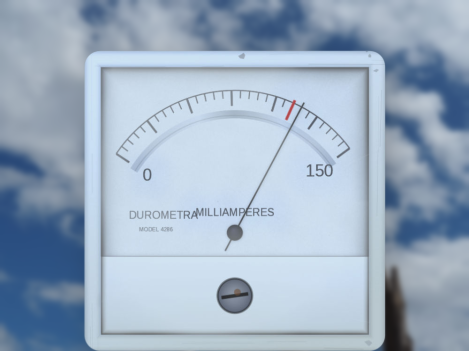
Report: 115; mA
